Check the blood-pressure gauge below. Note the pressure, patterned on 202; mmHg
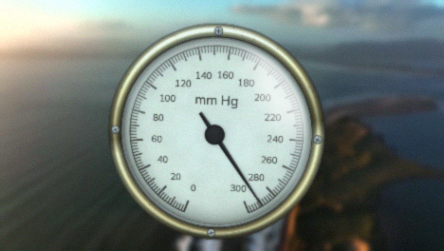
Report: 290; mmHg
